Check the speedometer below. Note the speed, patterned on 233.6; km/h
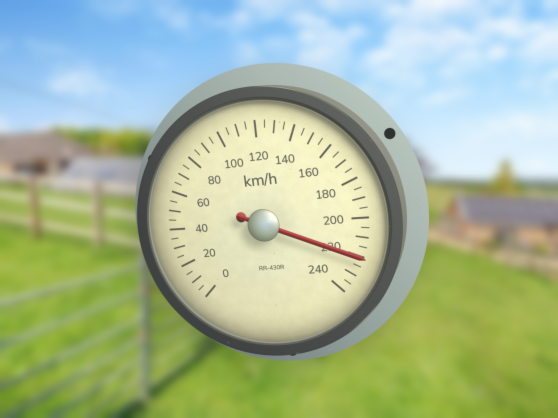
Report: 220; km/h
